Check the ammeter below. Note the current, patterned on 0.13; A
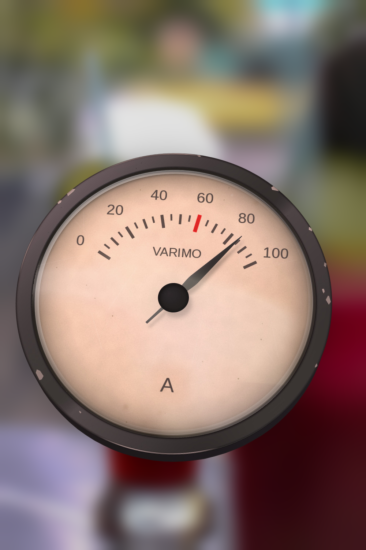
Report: 85; A
